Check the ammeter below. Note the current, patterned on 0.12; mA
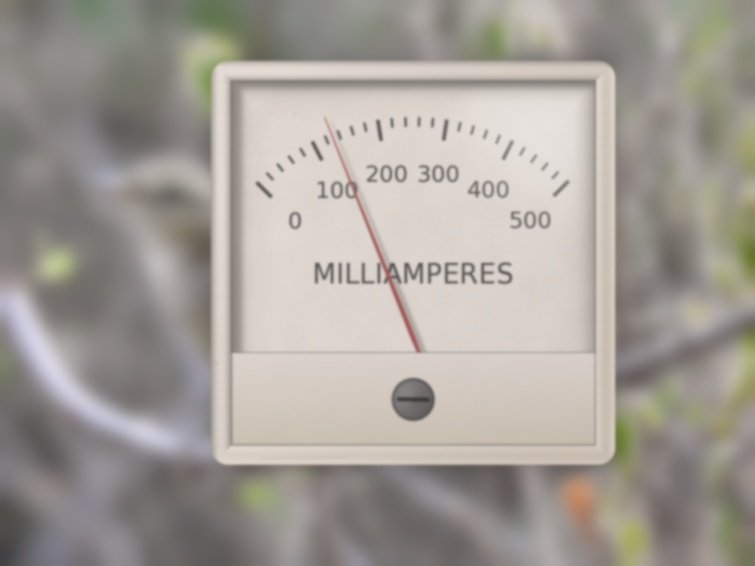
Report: 130; mA
